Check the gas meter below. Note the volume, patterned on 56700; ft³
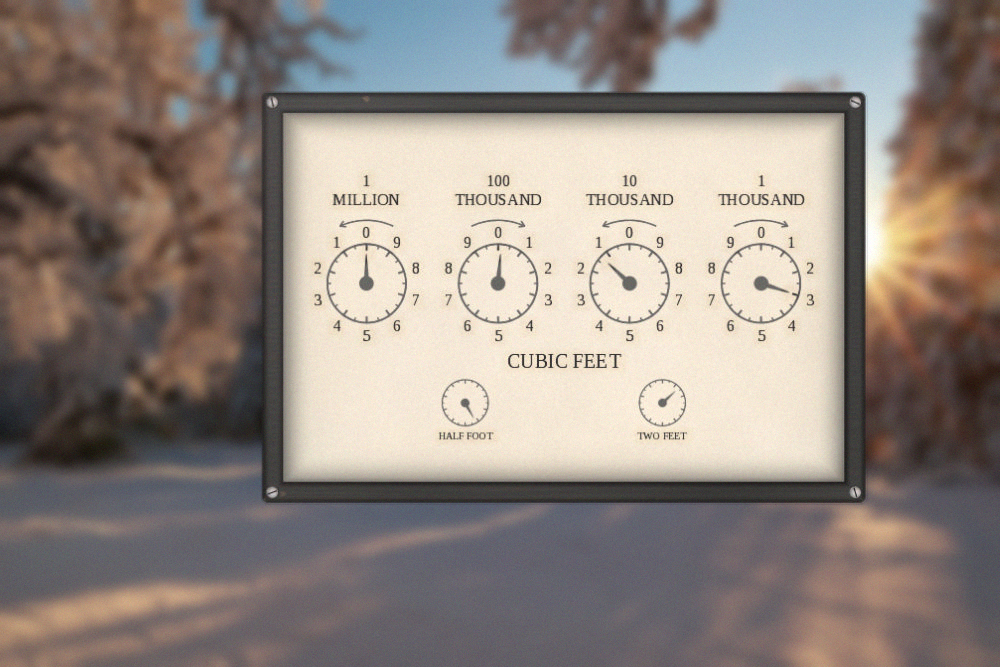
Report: 1300; ft³
